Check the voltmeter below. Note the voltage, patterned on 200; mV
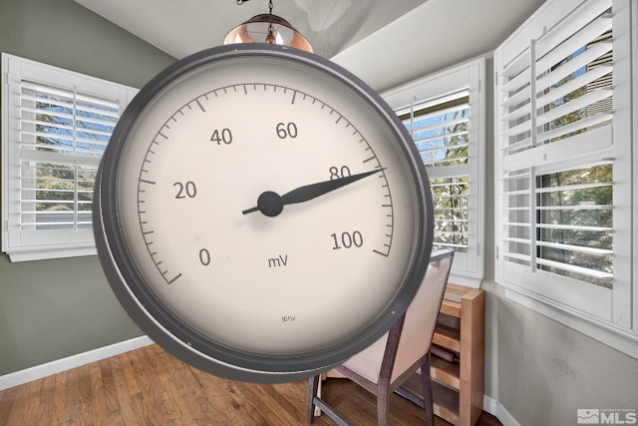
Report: 83; mV
